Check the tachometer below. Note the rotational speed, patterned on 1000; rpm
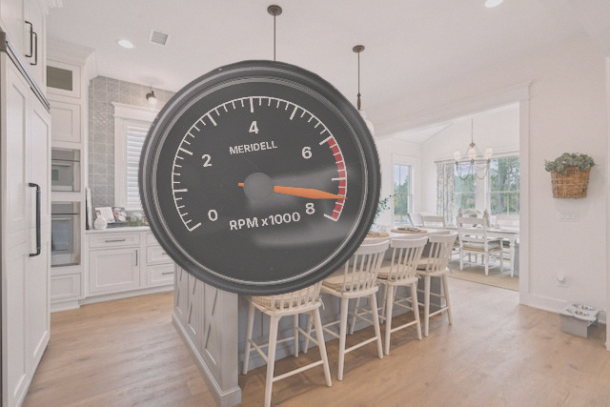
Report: 7400; rpm
